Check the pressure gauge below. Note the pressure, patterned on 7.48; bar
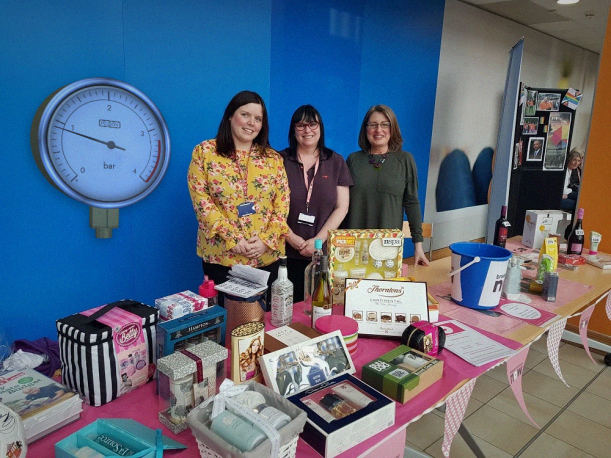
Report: 0.9; bar
